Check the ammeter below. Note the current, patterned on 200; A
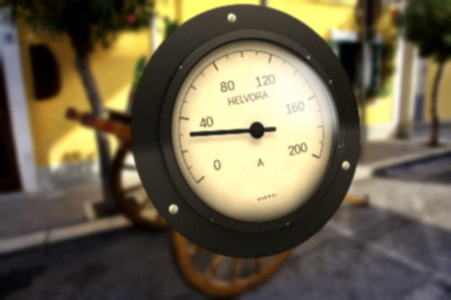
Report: 30; A
